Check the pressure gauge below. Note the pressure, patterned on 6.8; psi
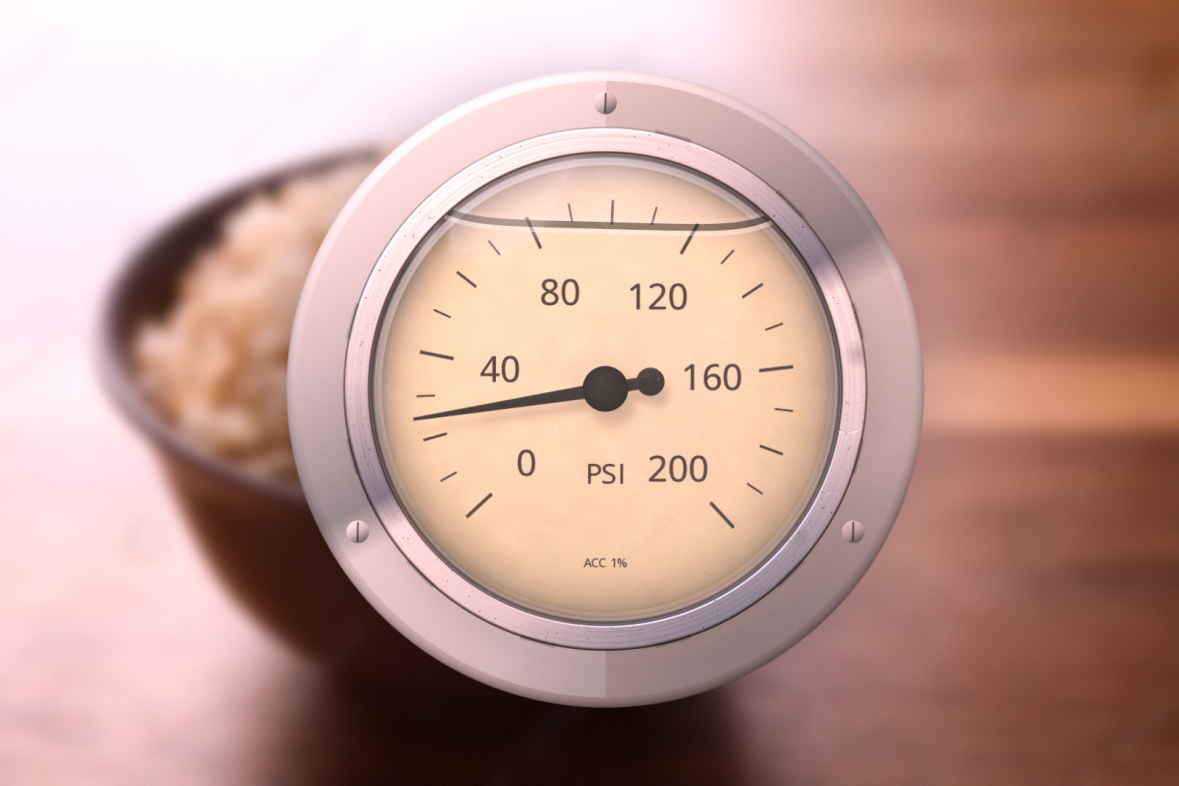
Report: 25; psi
